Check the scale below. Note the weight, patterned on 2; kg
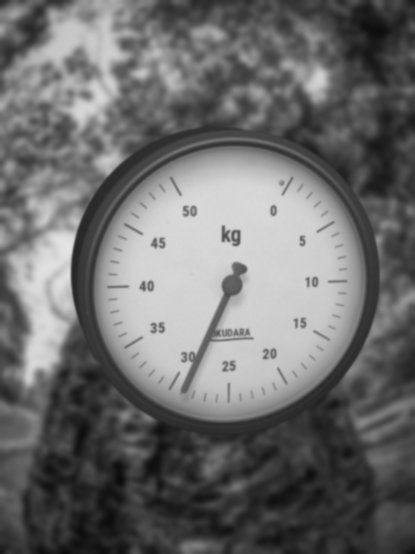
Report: 29; kg
